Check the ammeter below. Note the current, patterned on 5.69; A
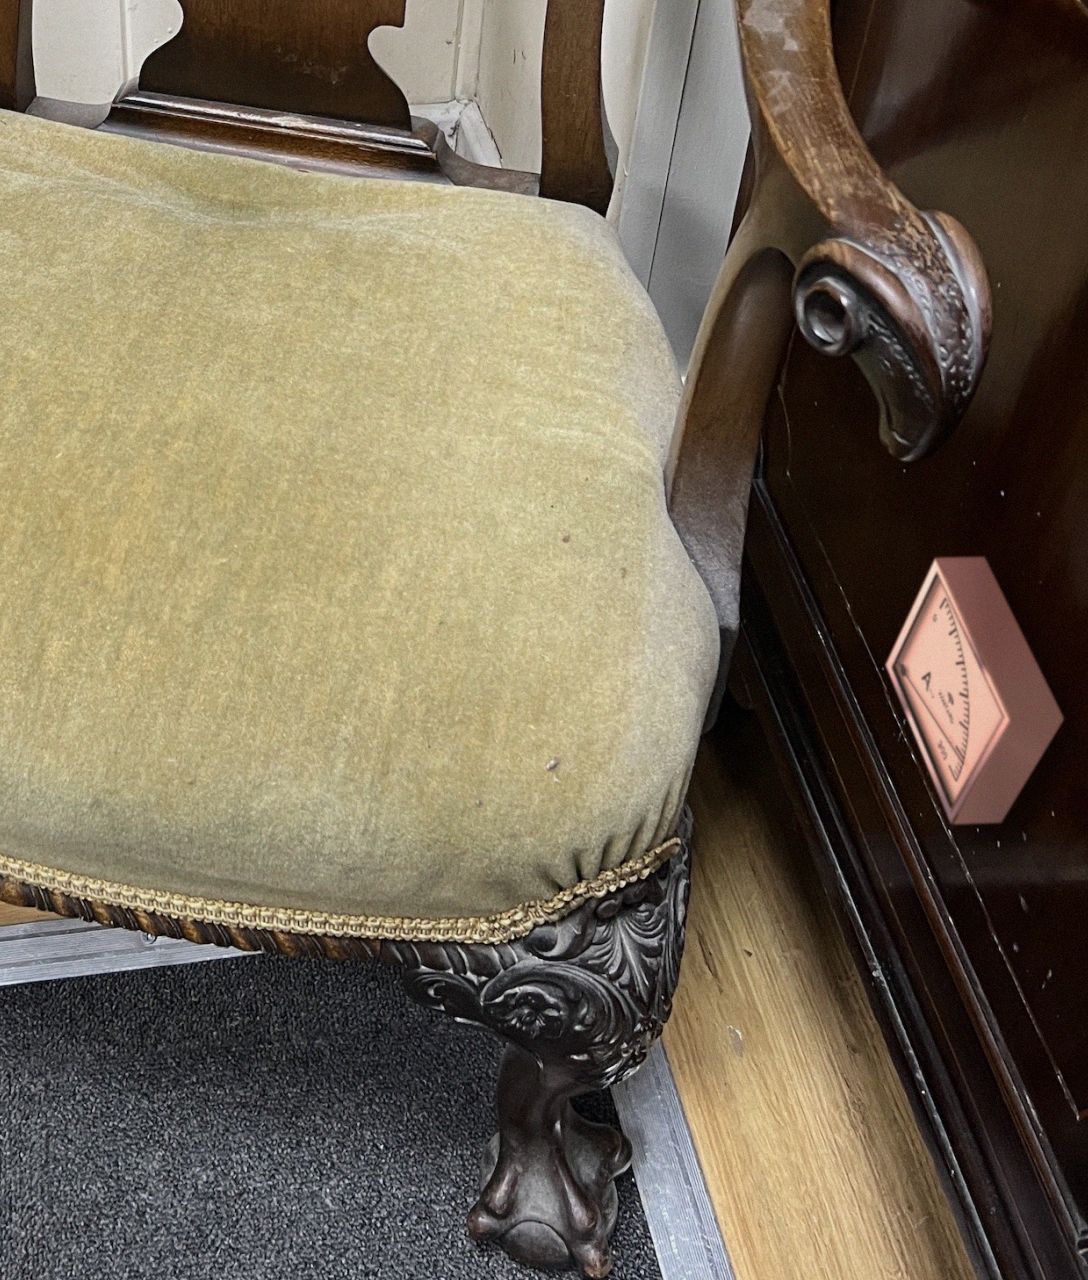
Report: 250; A
